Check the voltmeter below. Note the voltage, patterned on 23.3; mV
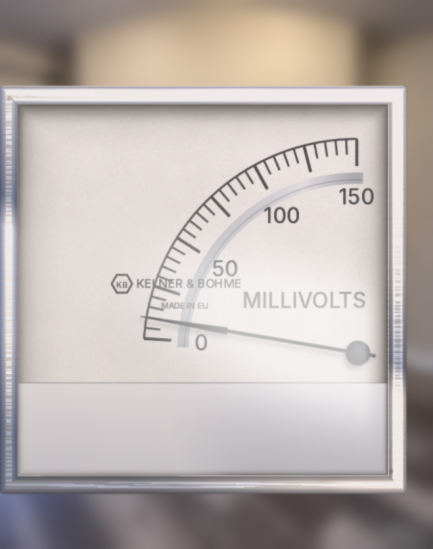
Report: 10; mV
